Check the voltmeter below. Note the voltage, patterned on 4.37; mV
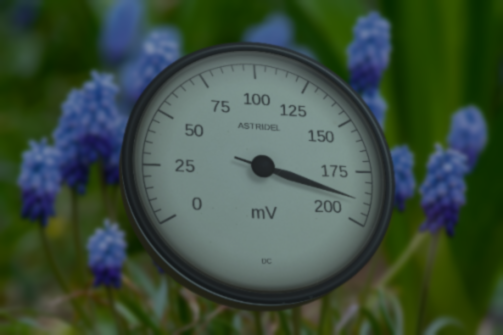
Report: 190; mV
